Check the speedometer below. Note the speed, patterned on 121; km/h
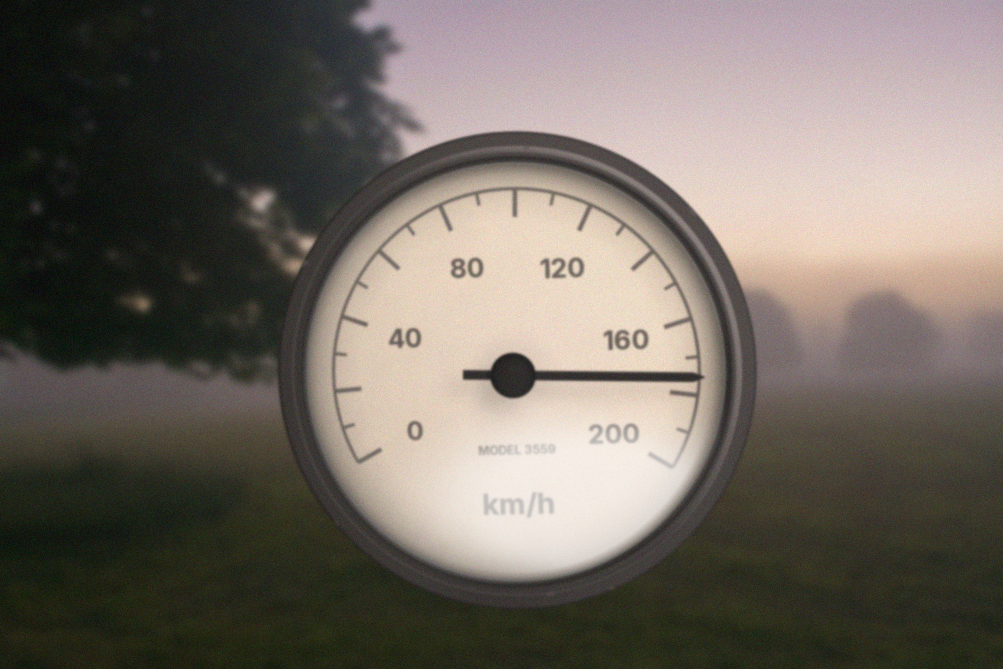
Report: 175; km/h
